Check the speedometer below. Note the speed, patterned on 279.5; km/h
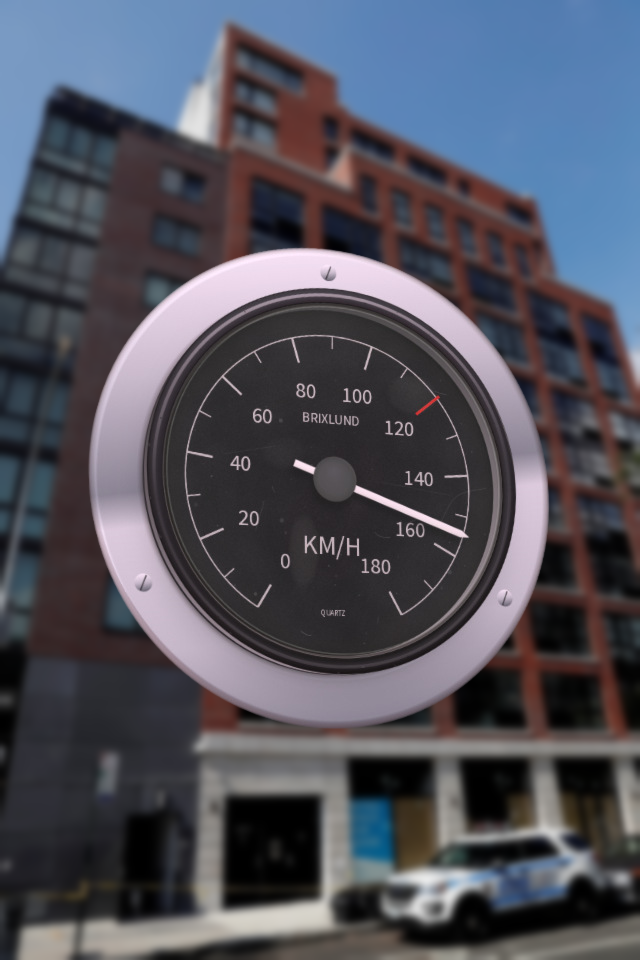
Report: 155; km/h
